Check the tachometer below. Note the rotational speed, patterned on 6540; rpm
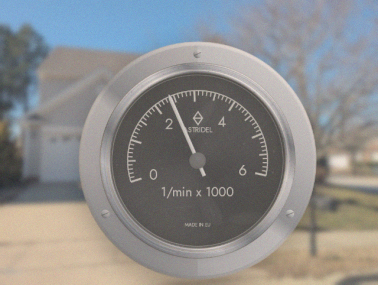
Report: 2400; rpm
